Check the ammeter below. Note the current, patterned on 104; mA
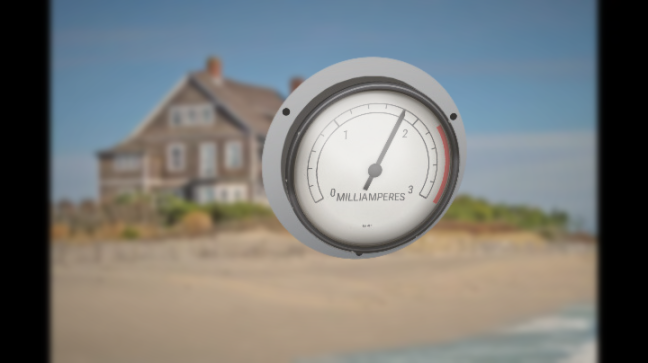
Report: 1.8; mA
